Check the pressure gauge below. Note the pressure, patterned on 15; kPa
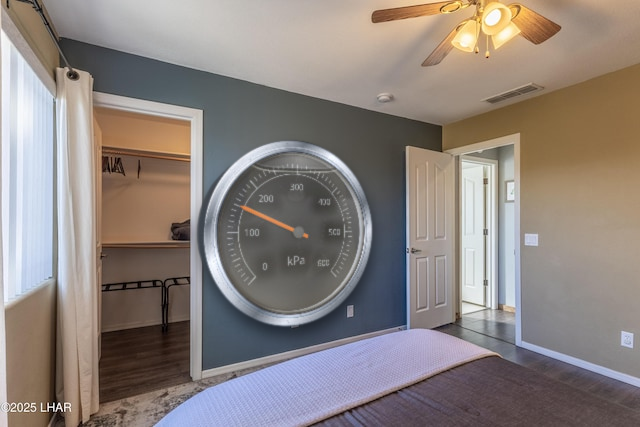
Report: 150; kPa
